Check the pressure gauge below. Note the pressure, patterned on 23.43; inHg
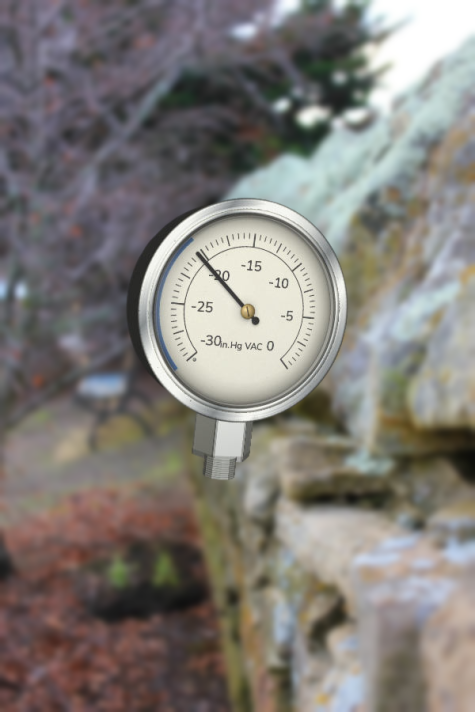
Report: -20.5; inHg
